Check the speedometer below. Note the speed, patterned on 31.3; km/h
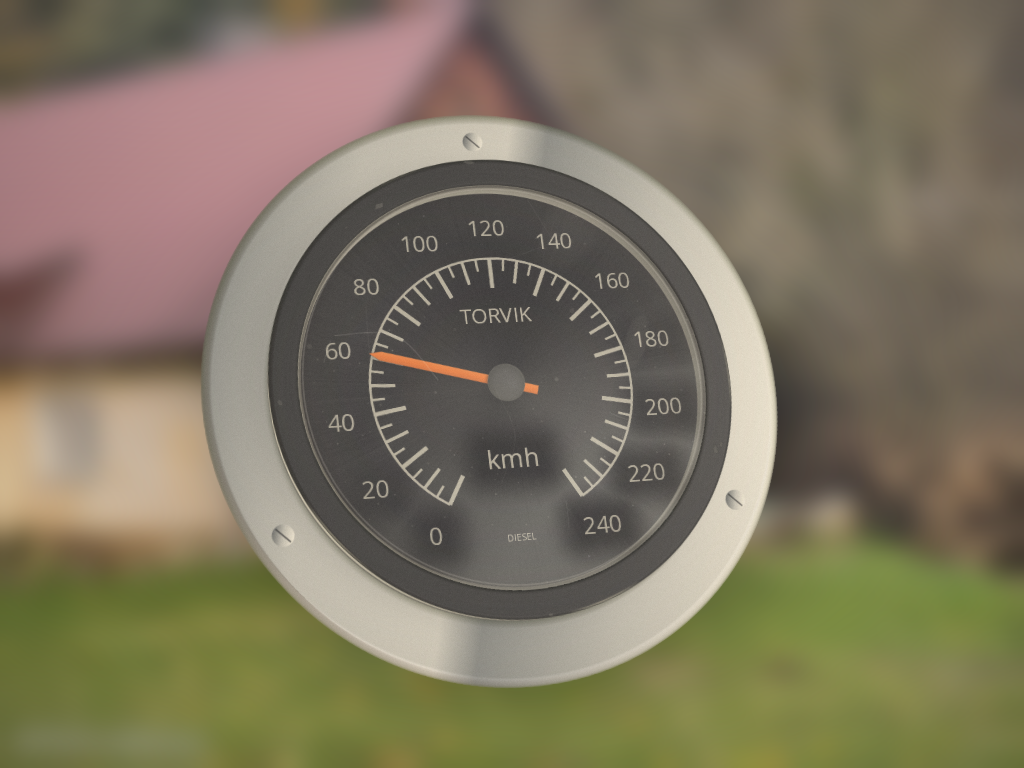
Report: 60; km/h
